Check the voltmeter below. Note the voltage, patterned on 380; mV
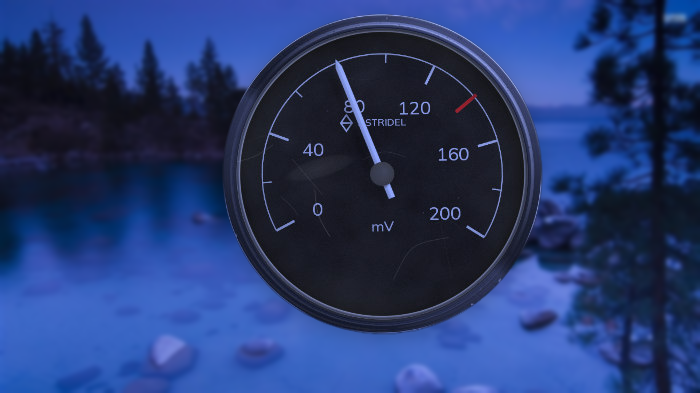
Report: 80; mV
